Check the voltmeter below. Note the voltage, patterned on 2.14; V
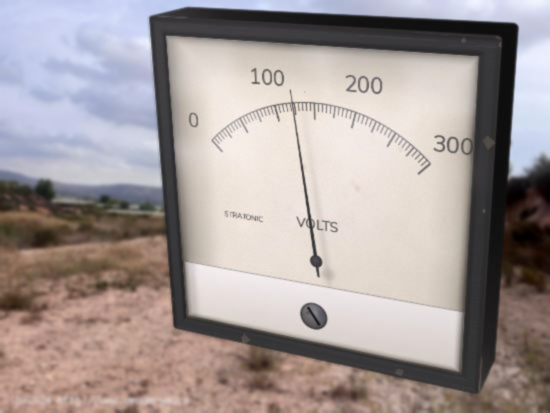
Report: 125; V
